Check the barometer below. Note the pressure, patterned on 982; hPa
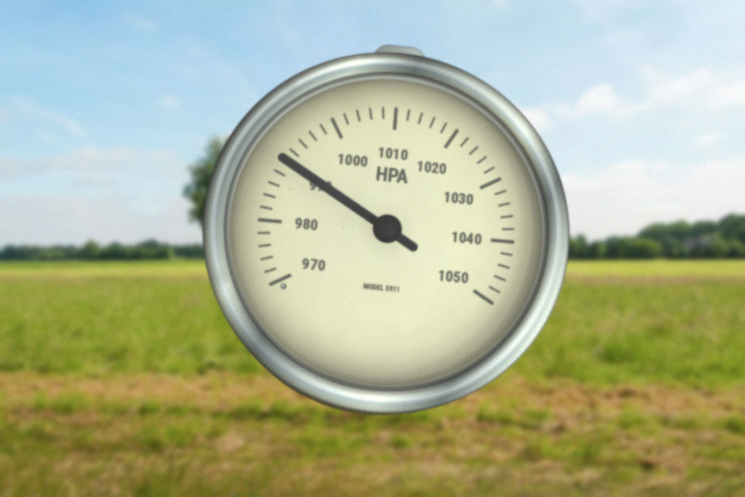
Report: 990; hPa
